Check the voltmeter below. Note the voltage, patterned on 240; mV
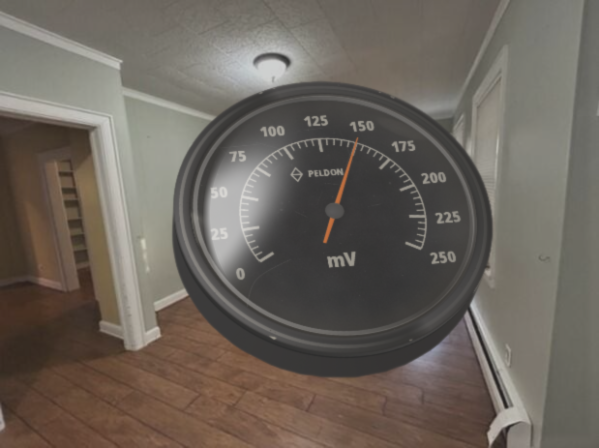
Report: 150; mV
